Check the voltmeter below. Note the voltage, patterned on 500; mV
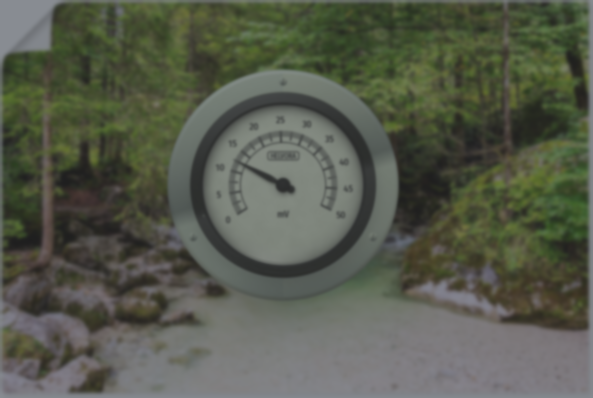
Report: 12.5; mV
